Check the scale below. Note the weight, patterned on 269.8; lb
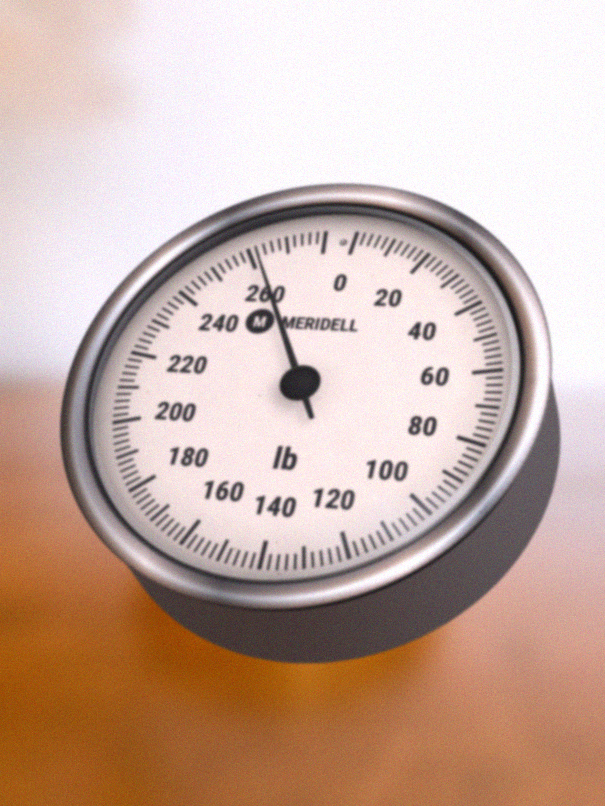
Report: 262; lb
